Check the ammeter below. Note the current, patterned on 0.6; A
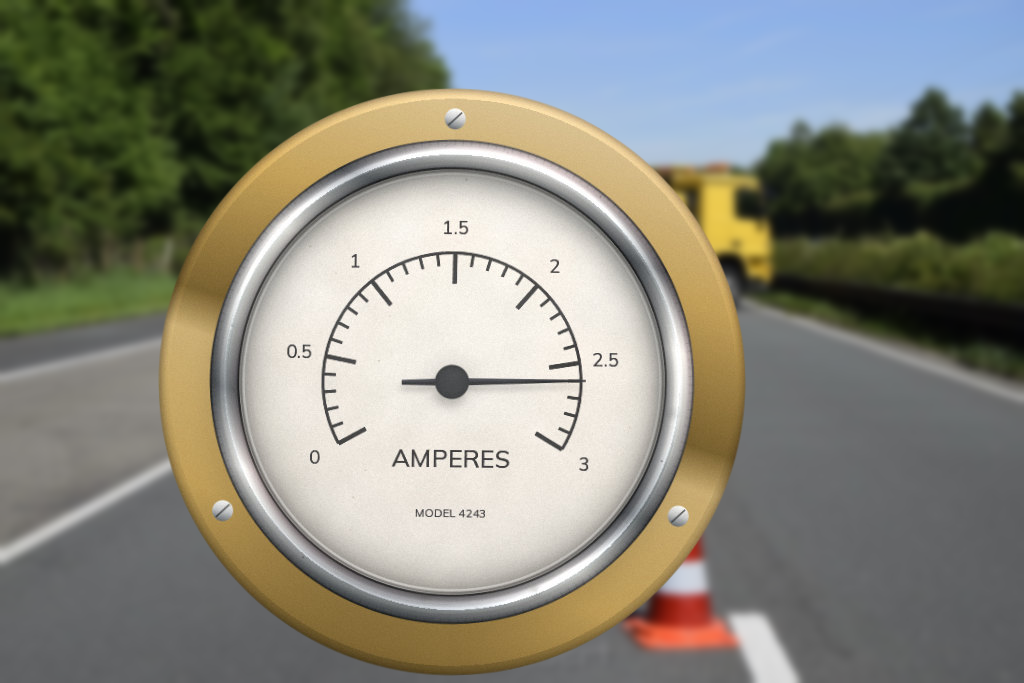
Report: 2.6; A
